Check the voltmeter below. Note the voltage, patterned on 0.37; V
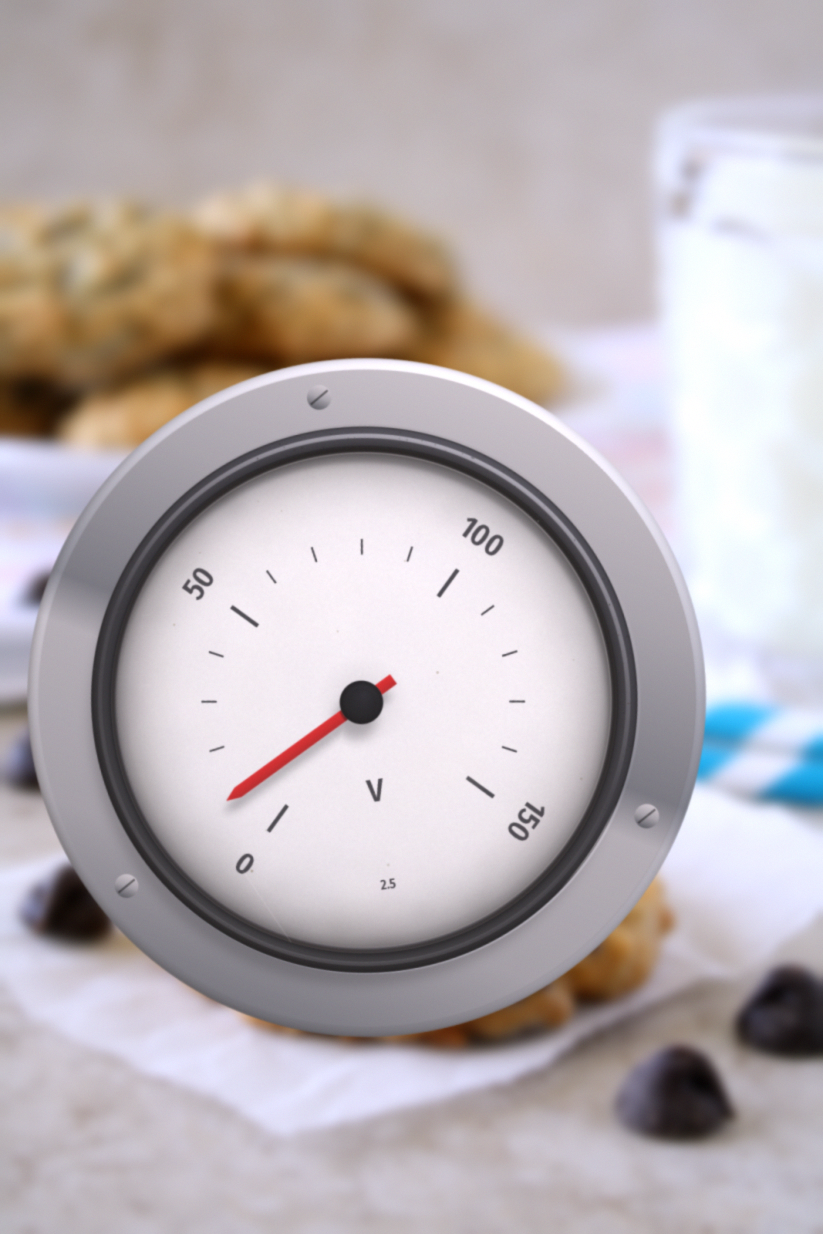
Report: 10; V
